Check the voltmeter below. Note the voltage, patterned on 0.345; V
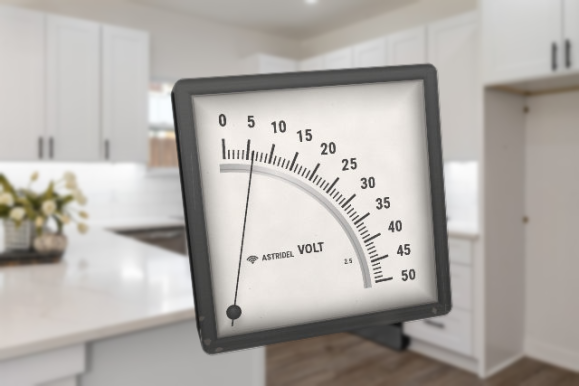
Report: 6; V
